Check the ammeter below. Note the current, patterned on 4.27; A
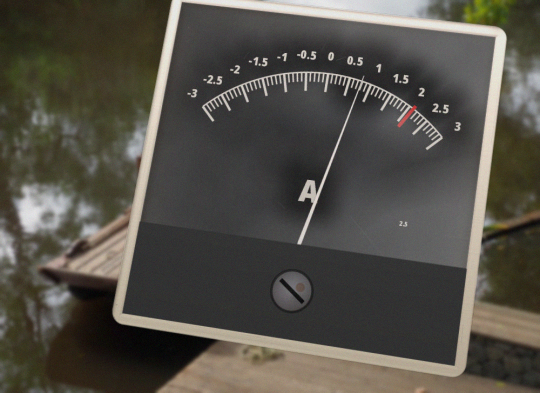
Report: 0.8; A
